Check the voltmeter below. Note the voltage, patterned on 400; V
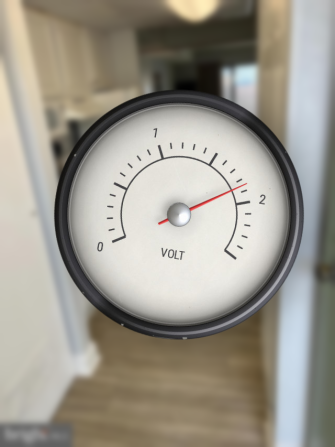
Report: 1.85; V
